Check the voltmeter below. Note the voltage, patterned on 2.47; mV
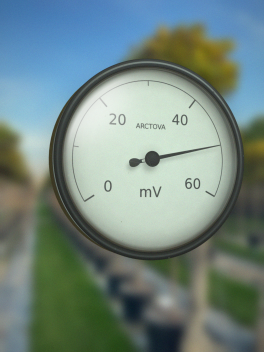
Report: 50; mV
